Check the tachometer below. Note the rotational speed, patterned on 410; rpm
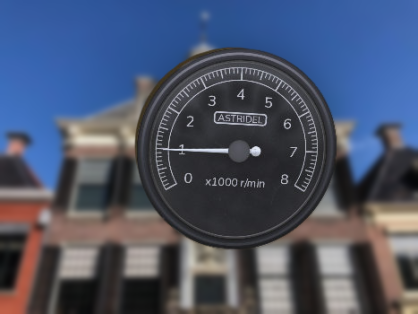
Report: 1000; rpm
